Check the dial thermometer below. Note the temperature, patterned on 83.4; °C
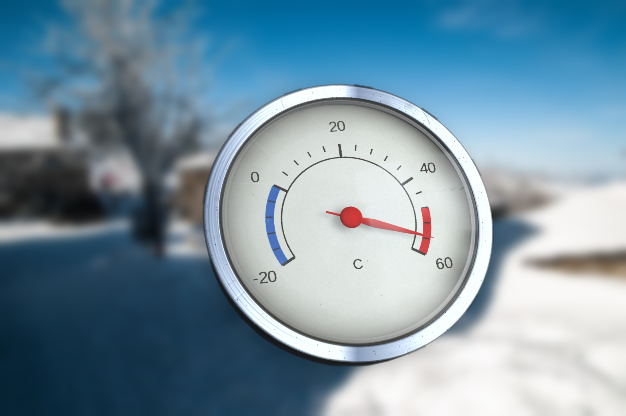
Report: 56; °C
